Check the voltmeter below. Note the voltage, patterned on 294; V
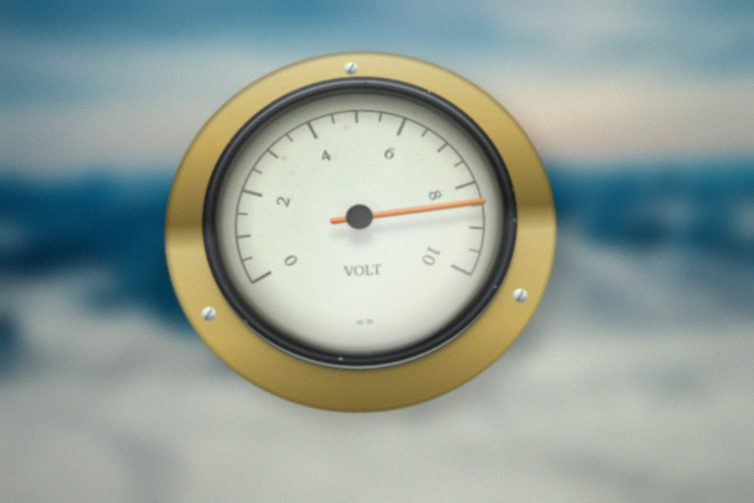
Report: 8.5; V
